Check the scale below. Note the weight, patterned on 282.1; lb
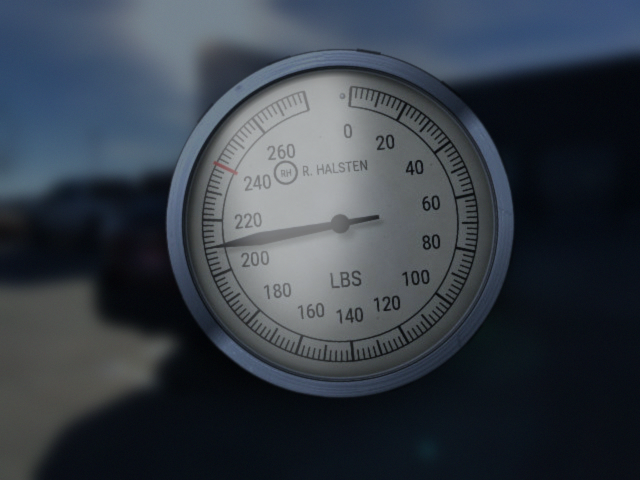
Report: 210; lb
